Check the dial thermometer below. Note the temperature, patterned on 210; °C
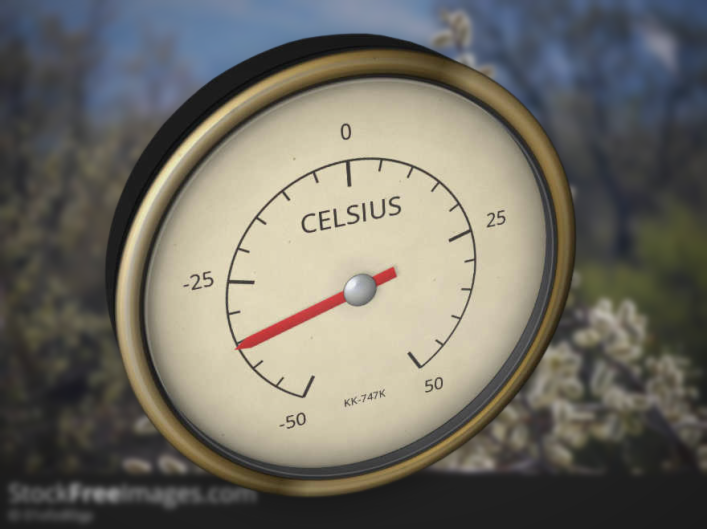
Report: -35; °C
